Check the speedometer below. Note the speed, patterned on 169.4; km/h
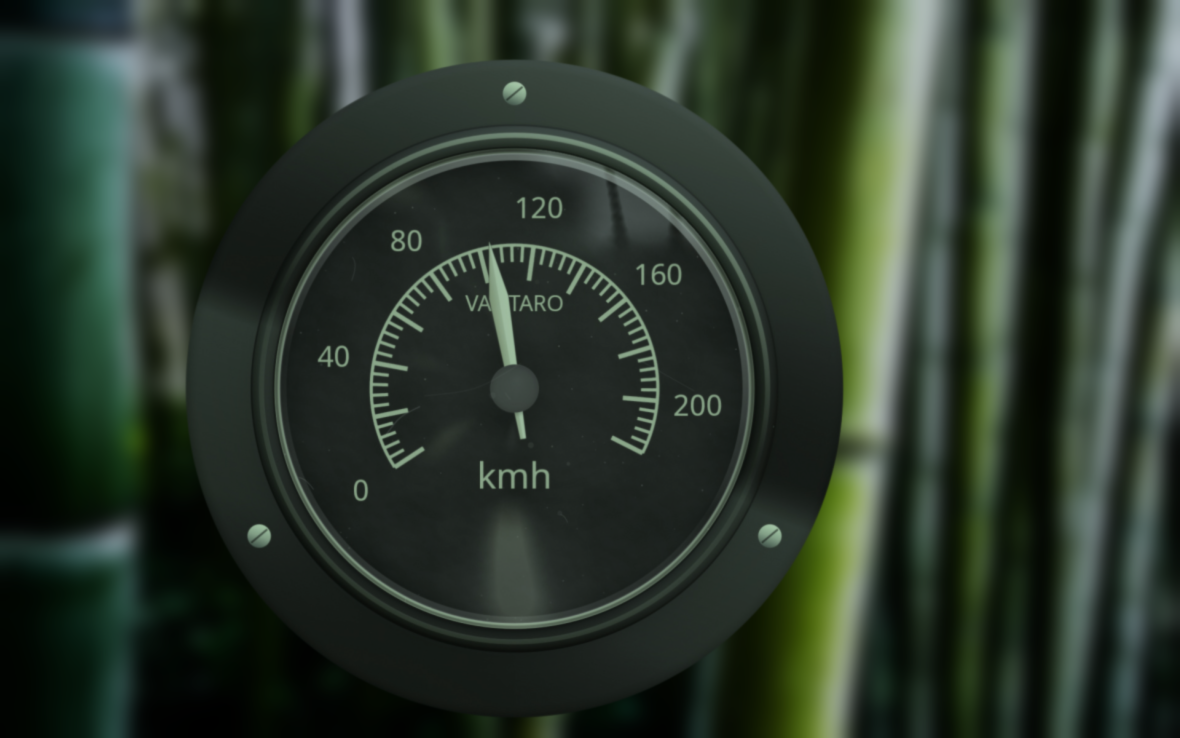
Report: 104; km/h
